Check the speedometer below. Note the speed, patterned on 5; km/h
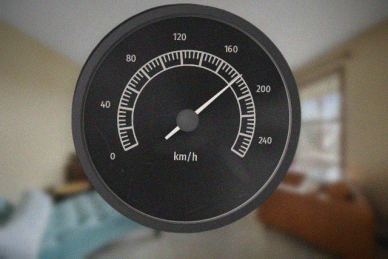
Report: 180; km/h
